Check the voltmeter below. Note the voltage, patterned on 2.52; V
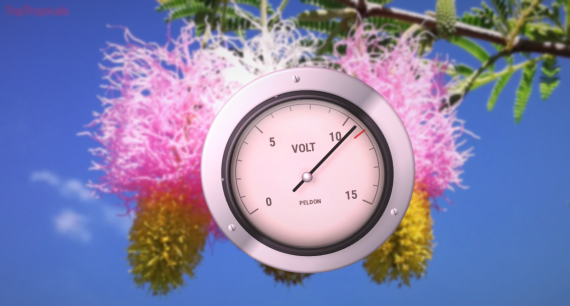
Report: 10.5; V
